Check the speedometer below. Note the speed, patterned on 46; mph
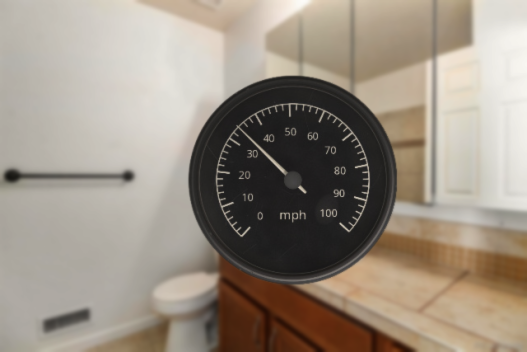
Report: 34; mph
